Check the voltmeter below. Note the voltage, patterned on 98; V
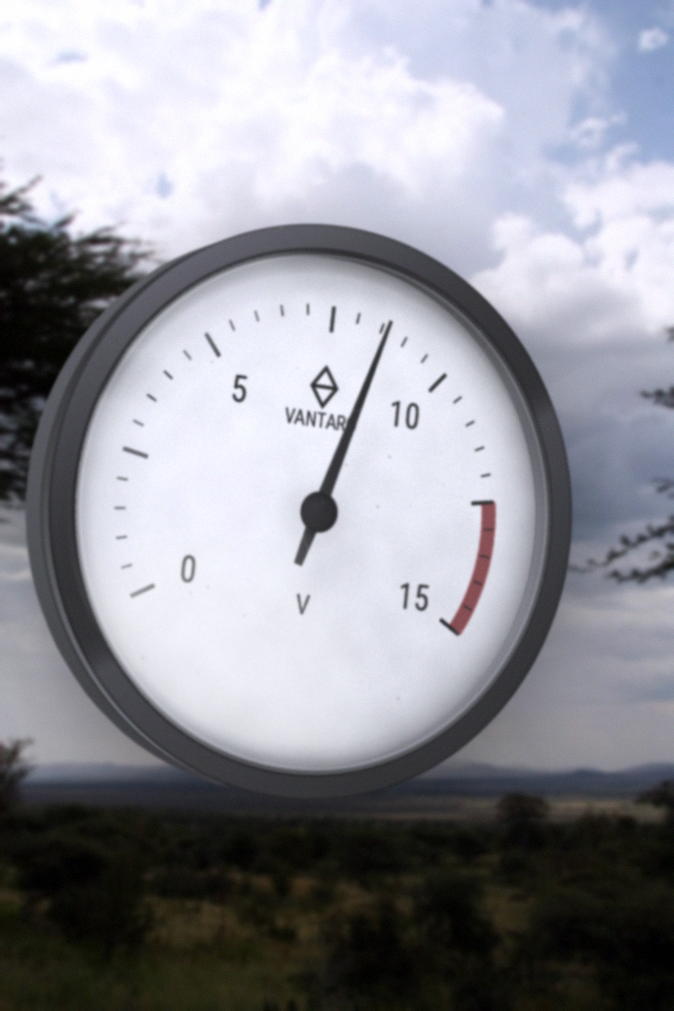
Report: 8.5; V
